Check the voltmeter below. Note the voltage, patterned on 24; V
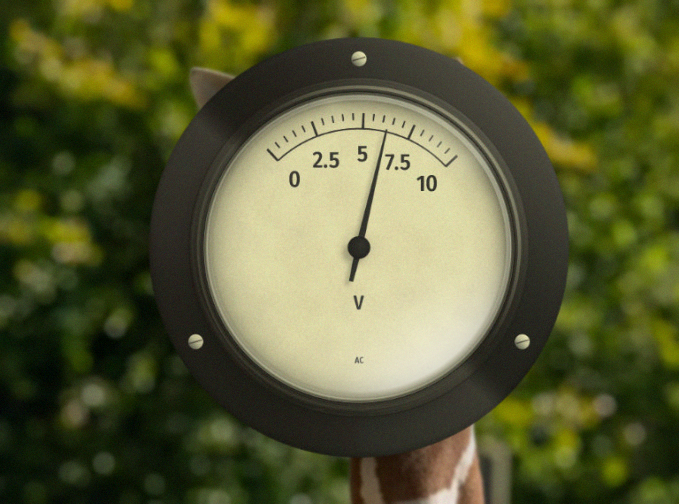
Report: 6.25; V
